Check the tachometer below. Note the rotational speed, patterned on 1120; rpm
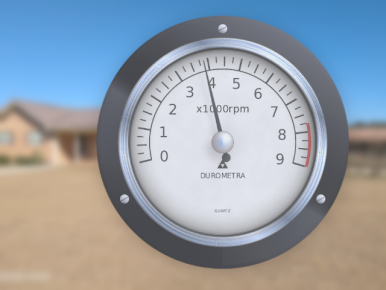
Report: 3875; rpm
